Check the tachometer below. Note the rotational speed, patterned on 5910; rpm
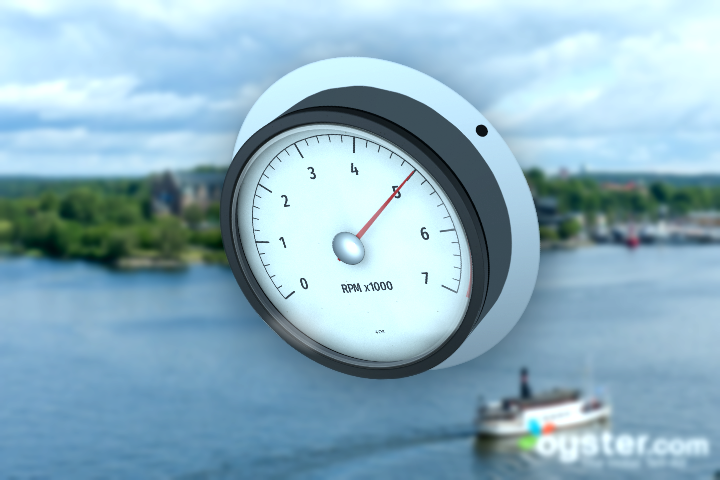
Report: 5000; rpm
